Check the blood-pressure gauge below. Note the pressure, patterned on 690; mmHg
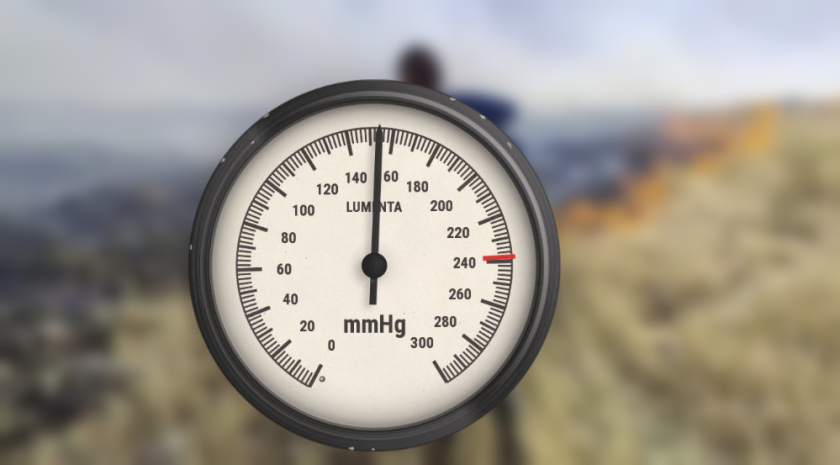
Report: 154; mmHg
